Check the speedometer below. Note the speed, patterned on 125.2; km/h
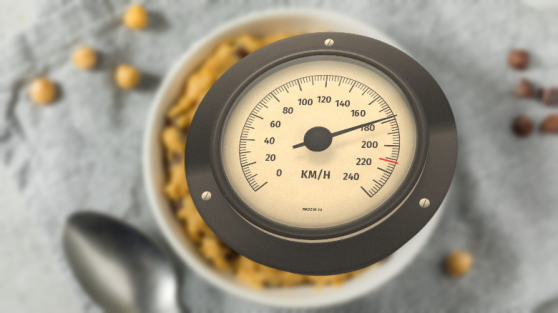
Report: 180; km/h
